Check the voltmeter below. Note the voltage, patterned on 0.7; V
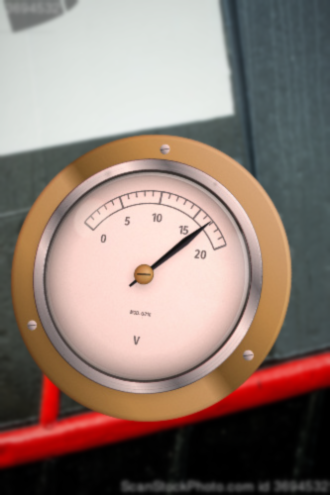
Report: 17; V
